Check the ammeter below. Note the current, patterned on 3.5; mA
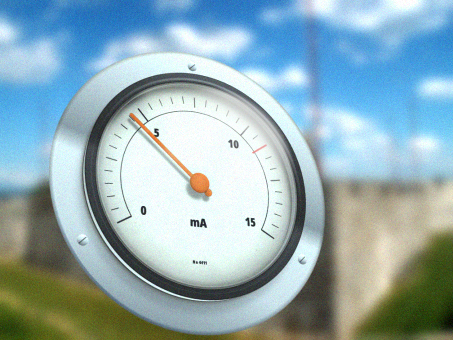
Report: 4.5; mA
